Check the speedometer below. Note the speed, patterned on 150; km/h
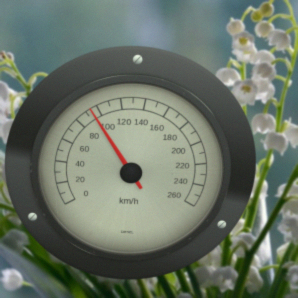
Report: 95; km/h
